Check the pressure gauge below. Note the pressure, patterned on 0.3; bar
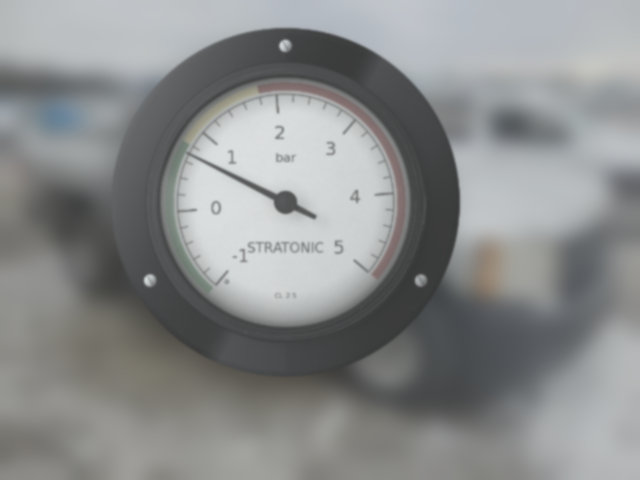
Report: 0.7; bar
